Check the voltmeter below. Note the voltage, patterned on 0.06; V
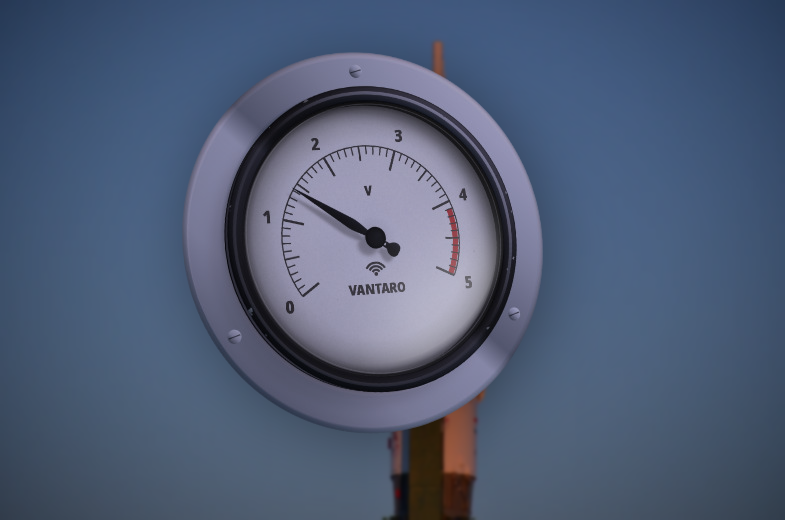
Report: 1.4; V
